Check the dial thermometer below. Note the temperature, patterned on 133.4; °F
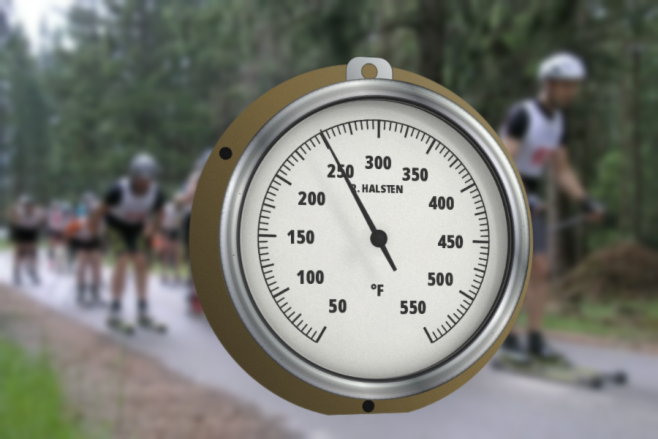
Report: 250; °F
